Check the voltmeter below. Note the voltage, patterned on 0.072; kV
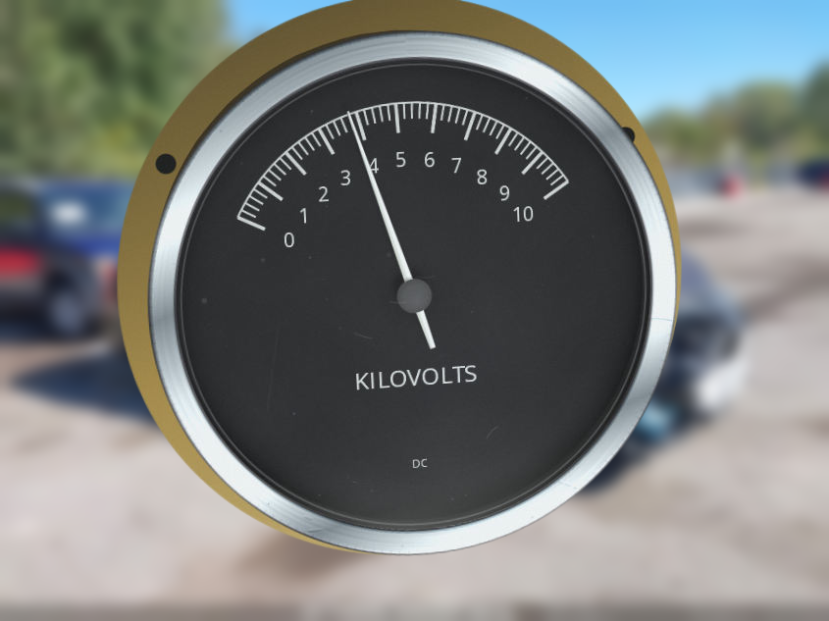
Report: 3.8; kV
